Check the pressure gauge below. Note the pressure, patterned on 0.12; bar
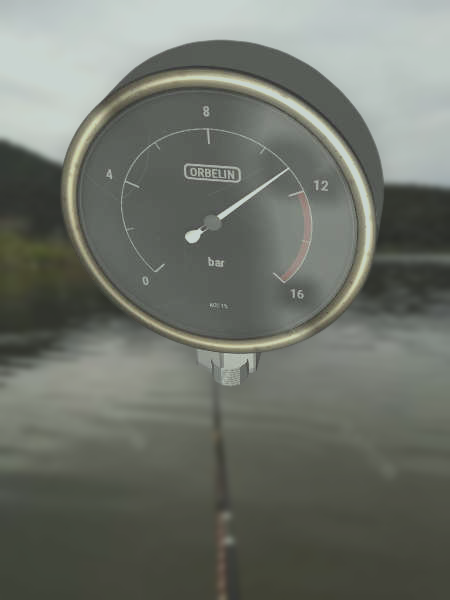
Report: 11; bar
